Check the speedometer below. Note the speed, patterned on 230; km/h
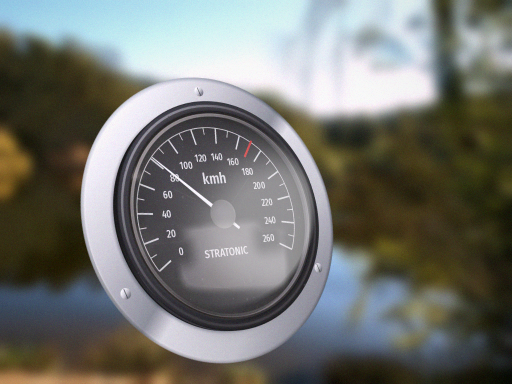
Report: 80; km/h
